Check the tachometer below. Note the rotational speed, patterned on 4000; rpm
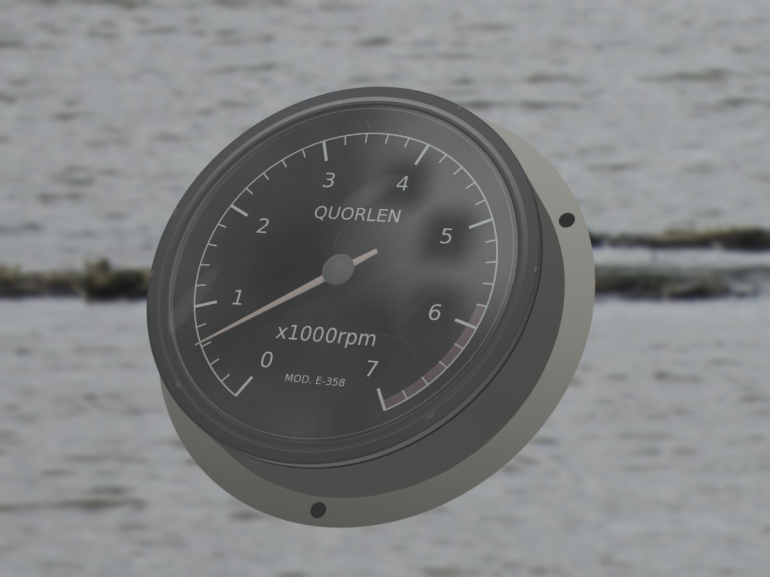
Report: 600; rpm
